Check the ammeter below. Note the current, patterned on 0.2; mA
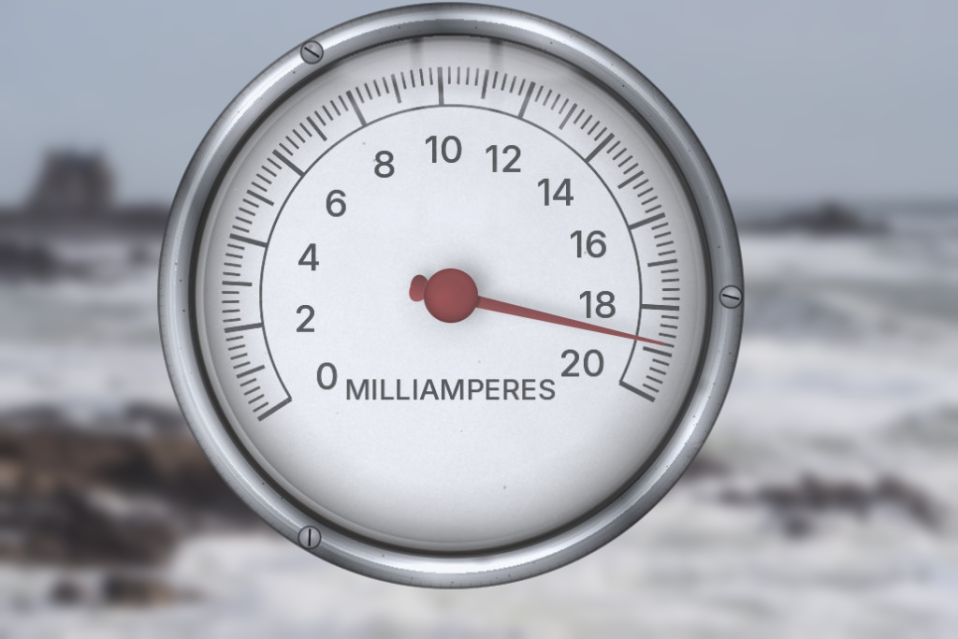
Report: 18.8; mA
